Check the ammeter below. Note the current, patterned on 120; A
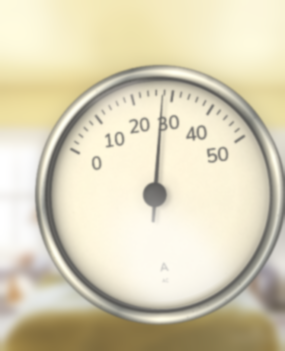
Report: 28; A
